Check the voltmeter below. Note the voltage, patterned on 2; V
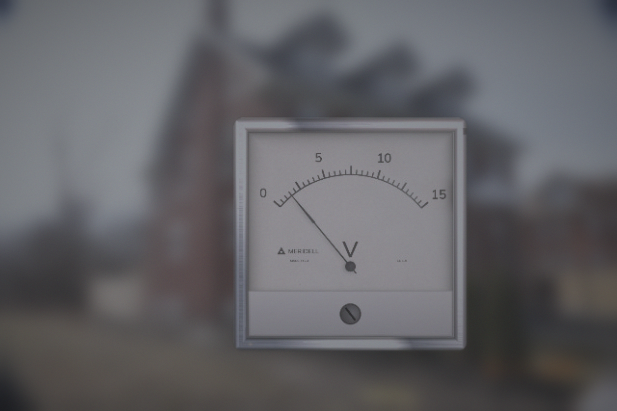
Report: 1.5; V
